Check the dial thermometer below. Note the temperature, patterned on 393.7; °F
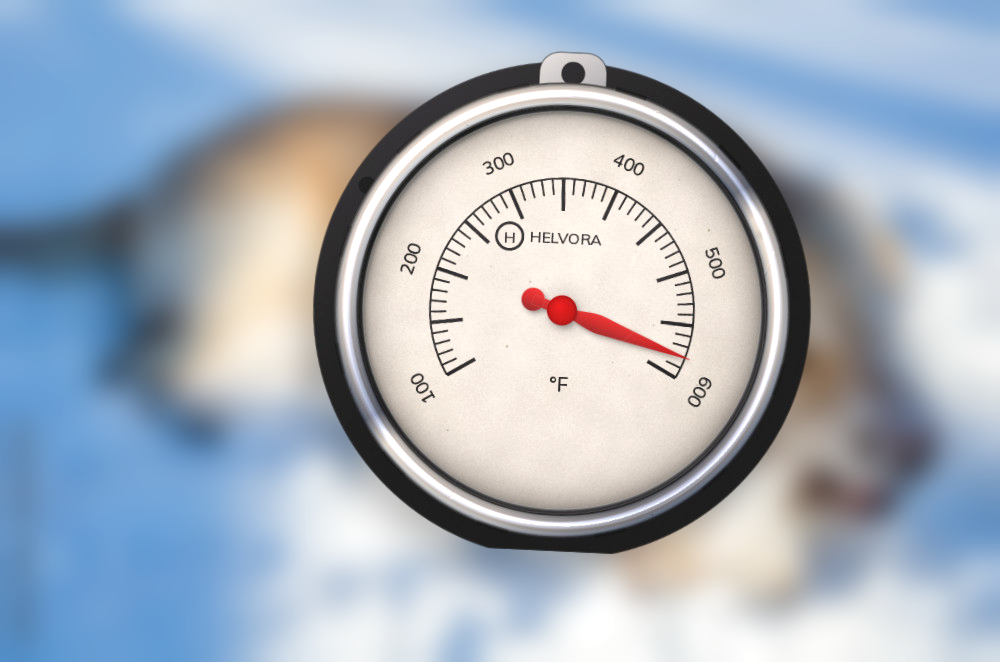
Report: 580; °F
